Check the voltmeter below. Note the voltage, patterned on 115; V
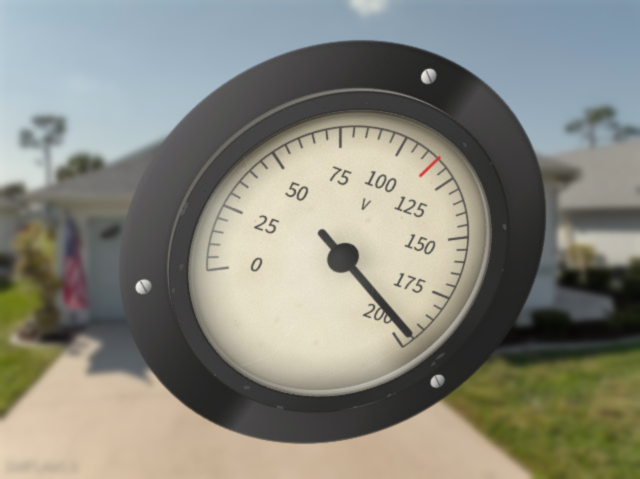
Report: 195; V
